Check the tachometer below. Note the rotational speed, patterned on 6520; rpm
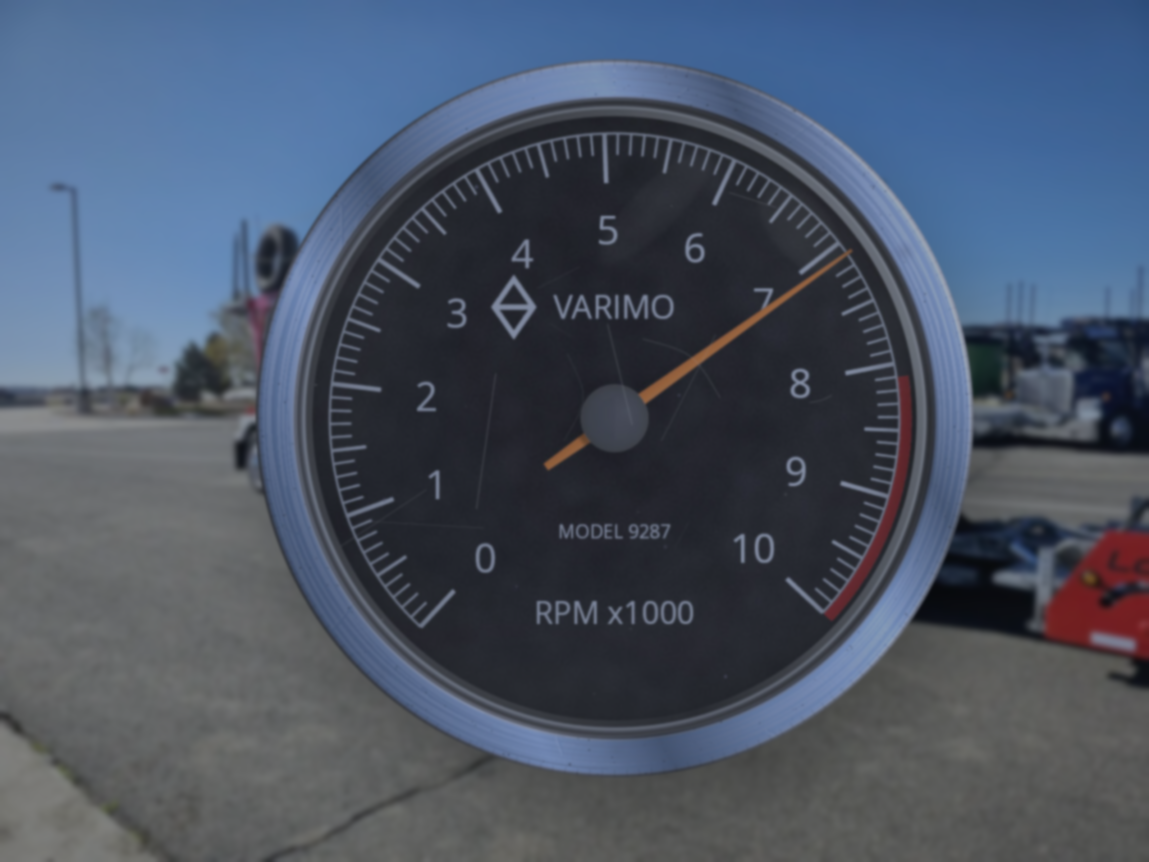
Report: 7100; rpm
